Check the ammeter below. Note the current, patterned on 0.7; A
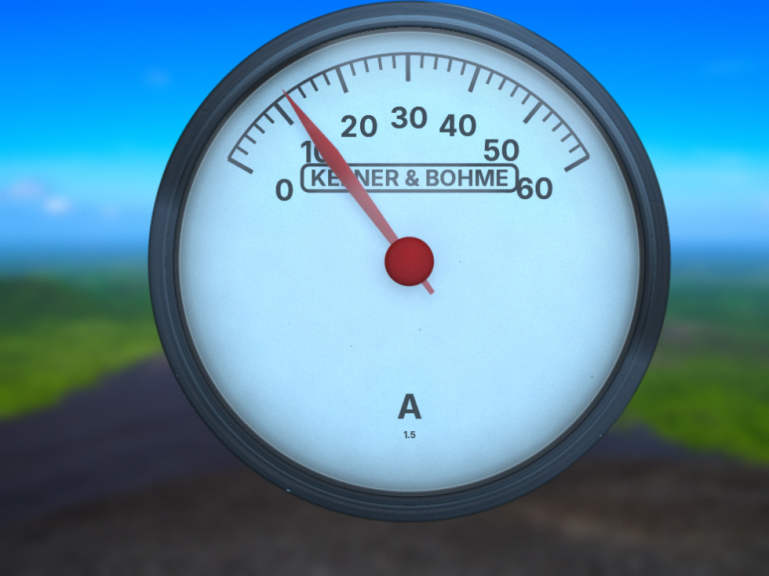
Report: 12; A
